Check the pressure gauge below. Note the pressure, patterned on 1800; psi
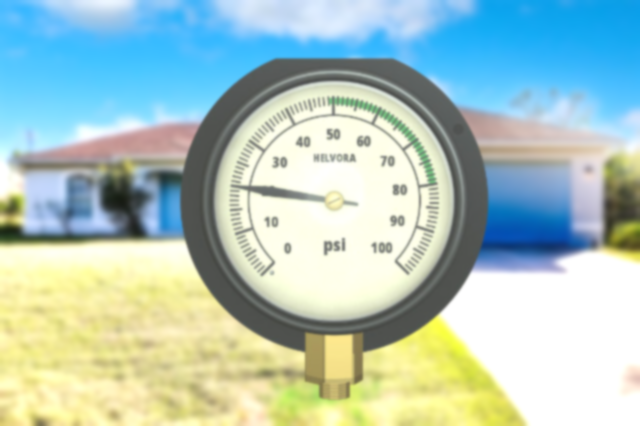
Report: 20; psi
